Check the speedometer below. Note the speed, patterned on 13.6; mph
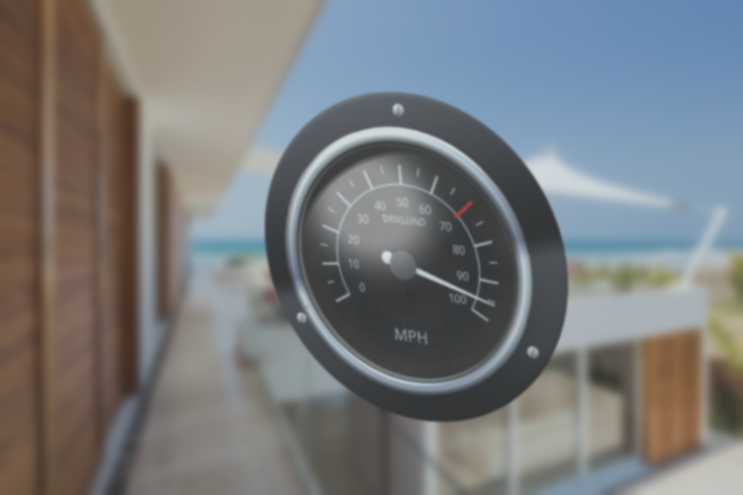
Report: 95; mph
